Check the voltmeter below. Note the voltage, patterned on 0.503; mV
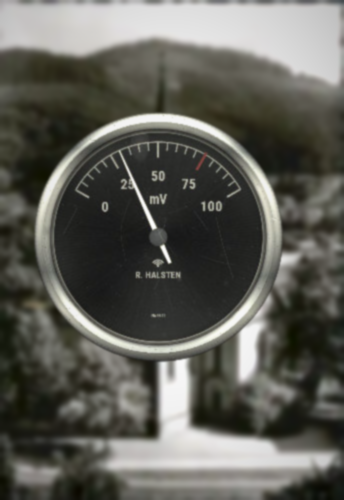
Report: 30; mV
